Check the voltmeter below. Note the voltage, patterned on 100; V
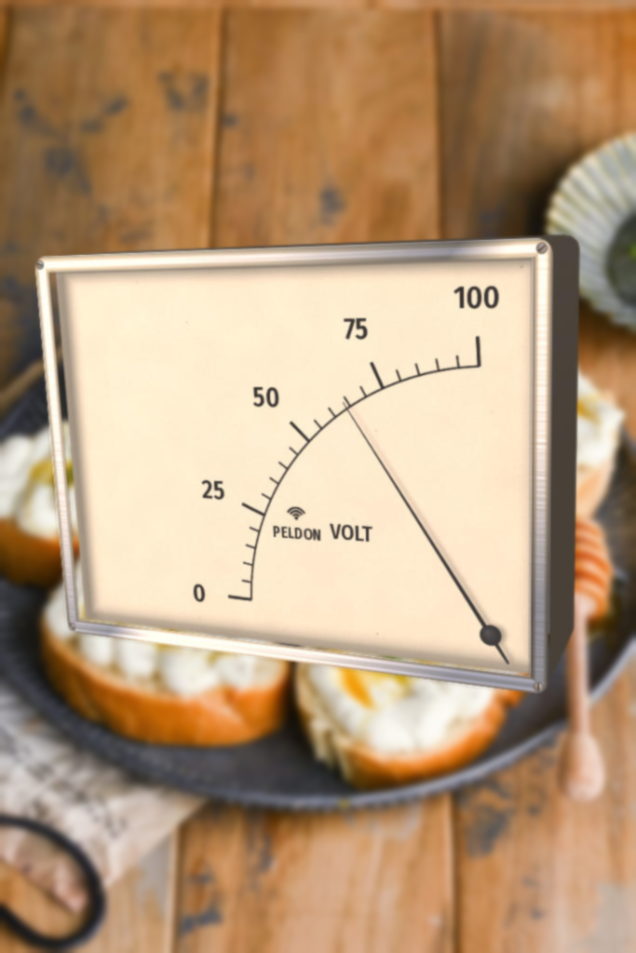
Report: 65; V
